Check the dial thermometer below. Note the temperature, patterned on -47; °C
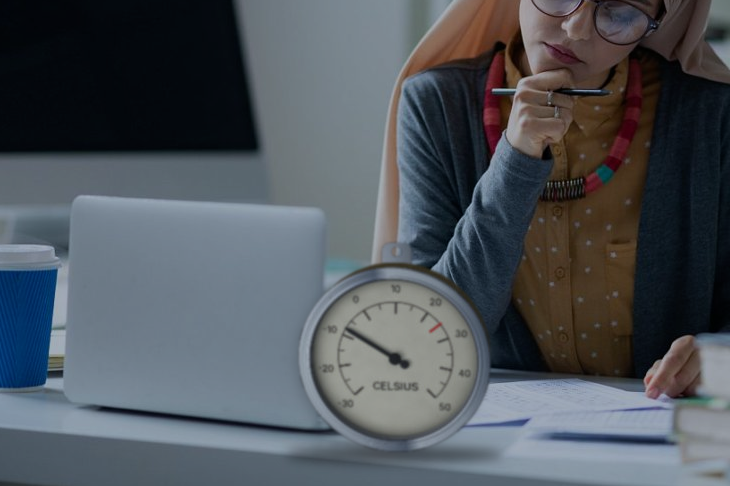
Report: -7.5; °C
